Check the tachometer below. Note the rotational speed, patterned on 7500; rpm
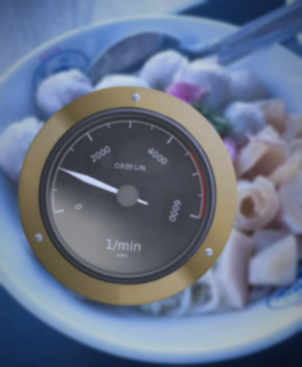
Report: 1000; rpm
